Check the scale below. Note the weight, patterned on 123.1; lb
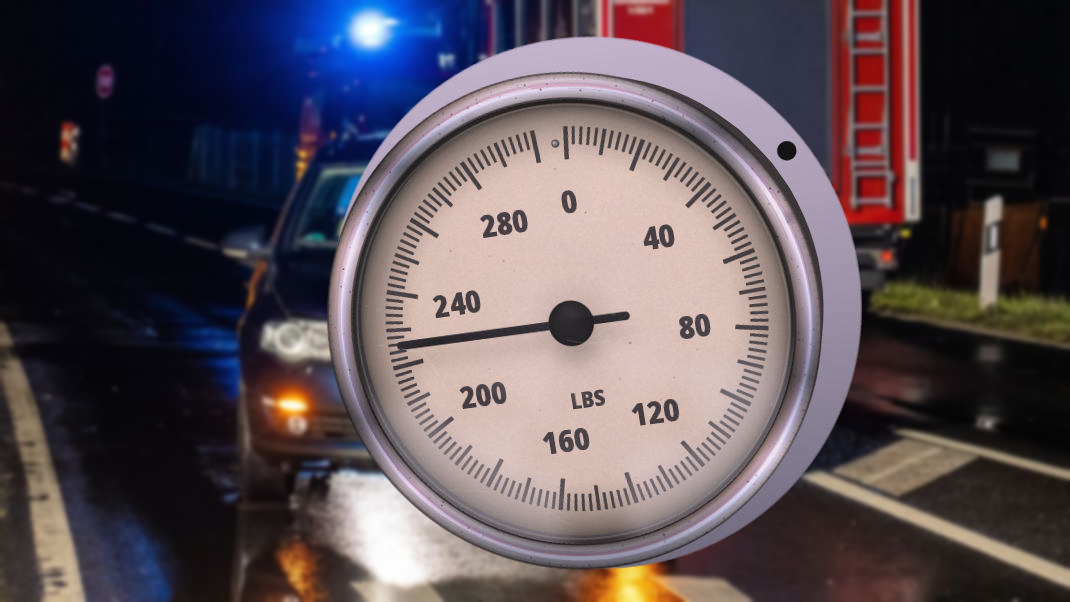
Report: 226; lb
